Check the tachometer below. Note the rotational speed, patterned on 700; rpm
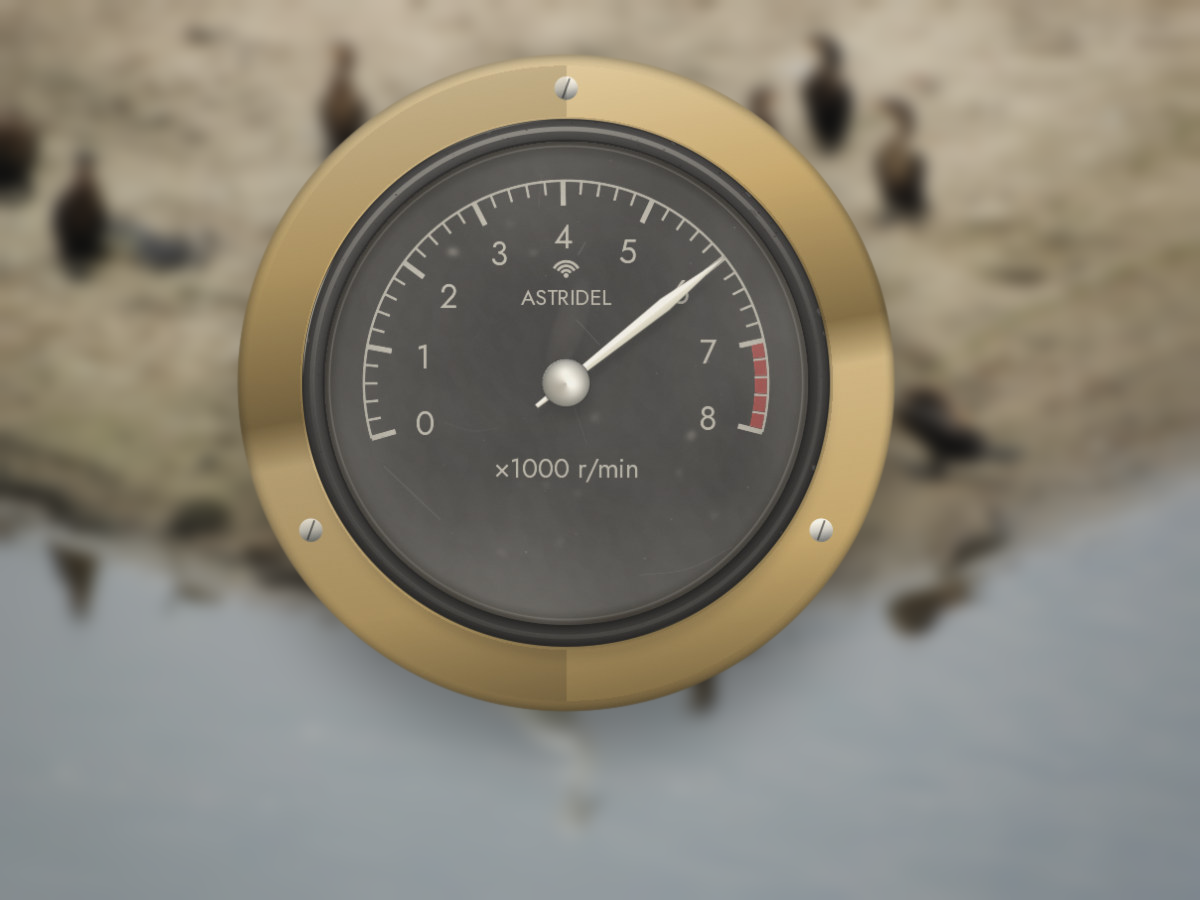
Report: 6000; rpm
